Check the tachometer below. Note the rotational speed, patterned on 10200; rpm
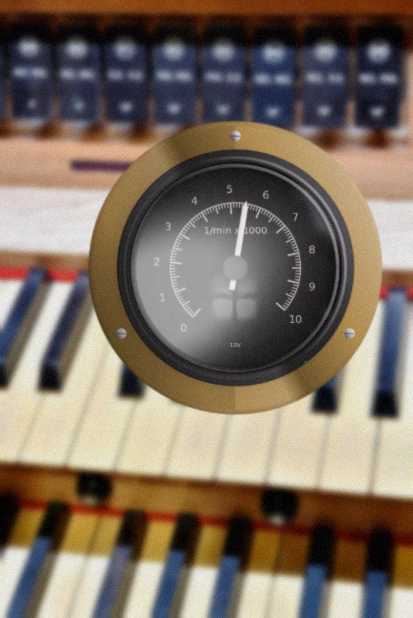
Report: 5500; rpm
